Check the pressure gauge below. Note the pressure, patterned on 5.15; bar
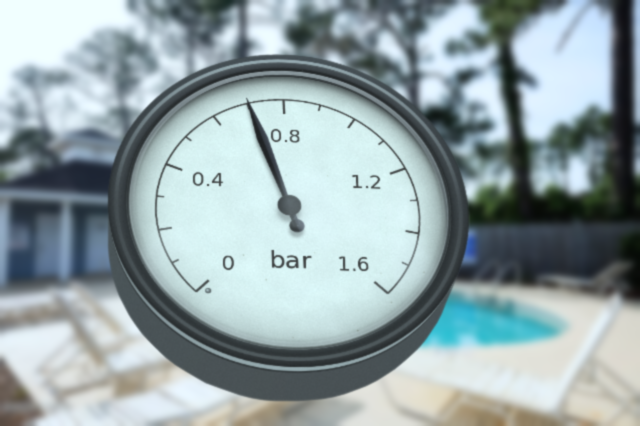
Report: 0.7; bar
